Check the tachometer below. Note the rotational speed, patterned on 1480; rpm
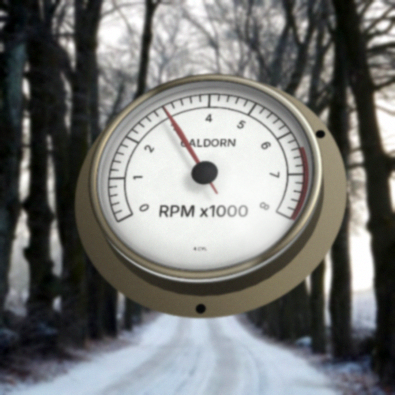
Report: 3000; rpm
